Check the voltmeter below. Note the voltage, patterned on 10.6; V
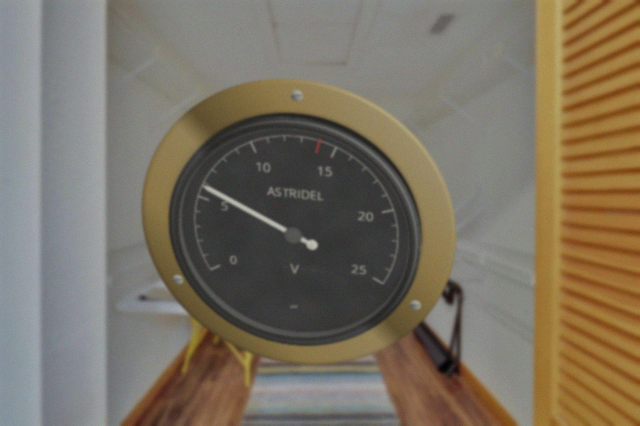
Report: 6; V
